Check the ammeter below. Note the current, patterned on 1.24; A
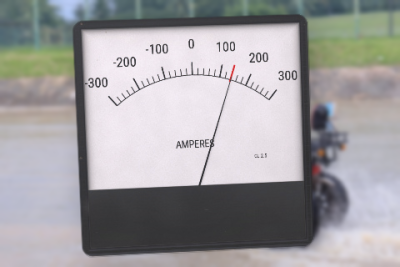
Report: 140; A
